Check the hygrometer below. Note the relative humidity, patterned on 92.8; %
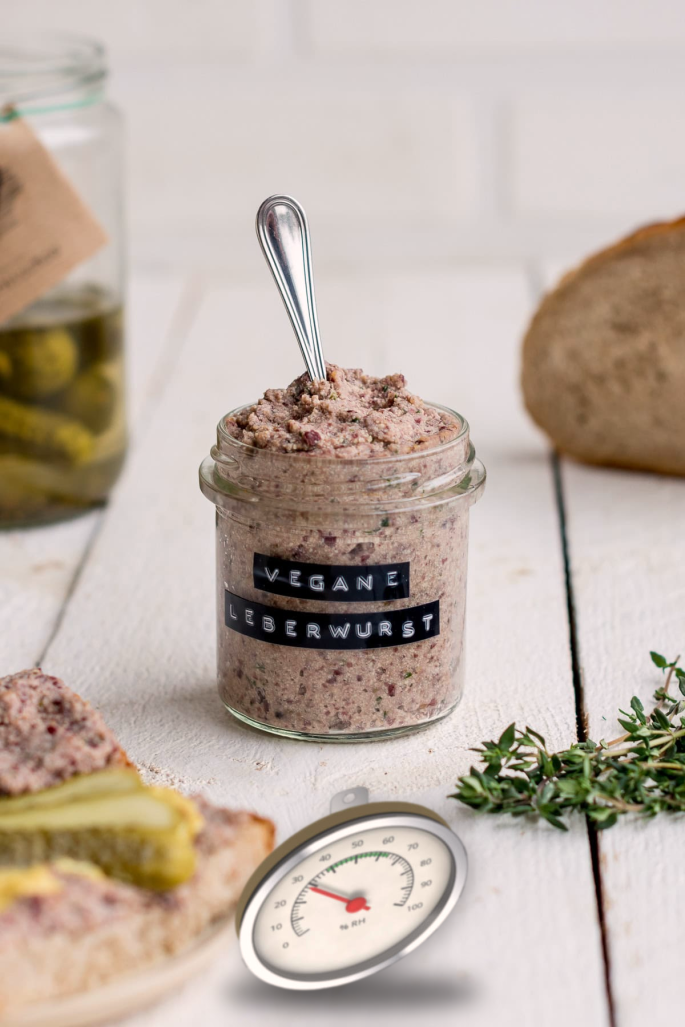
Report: 30; %
